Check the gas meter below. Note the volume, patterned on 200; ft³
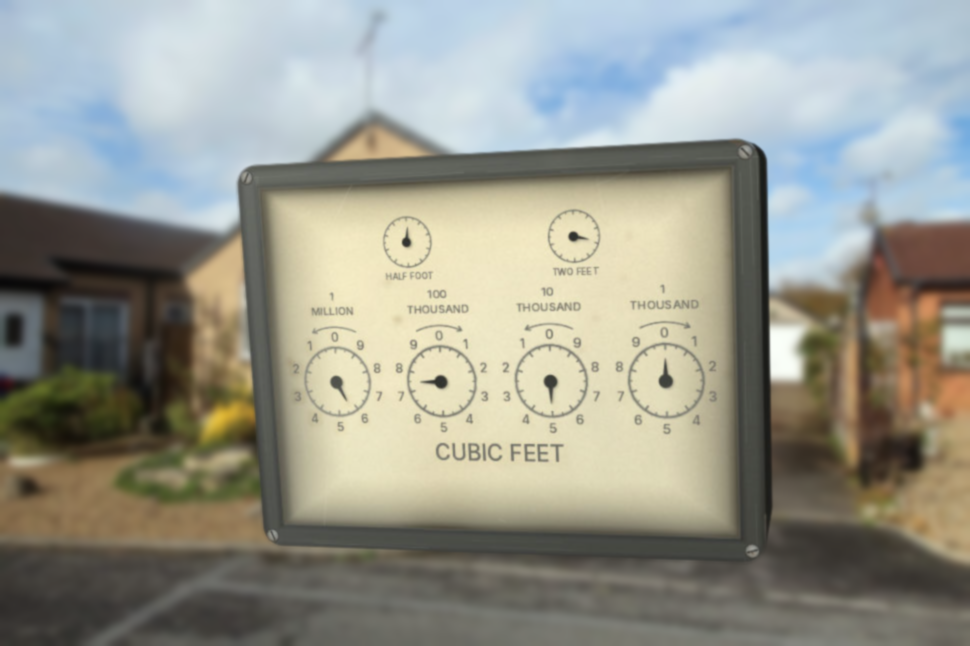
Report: 575000; ft³
